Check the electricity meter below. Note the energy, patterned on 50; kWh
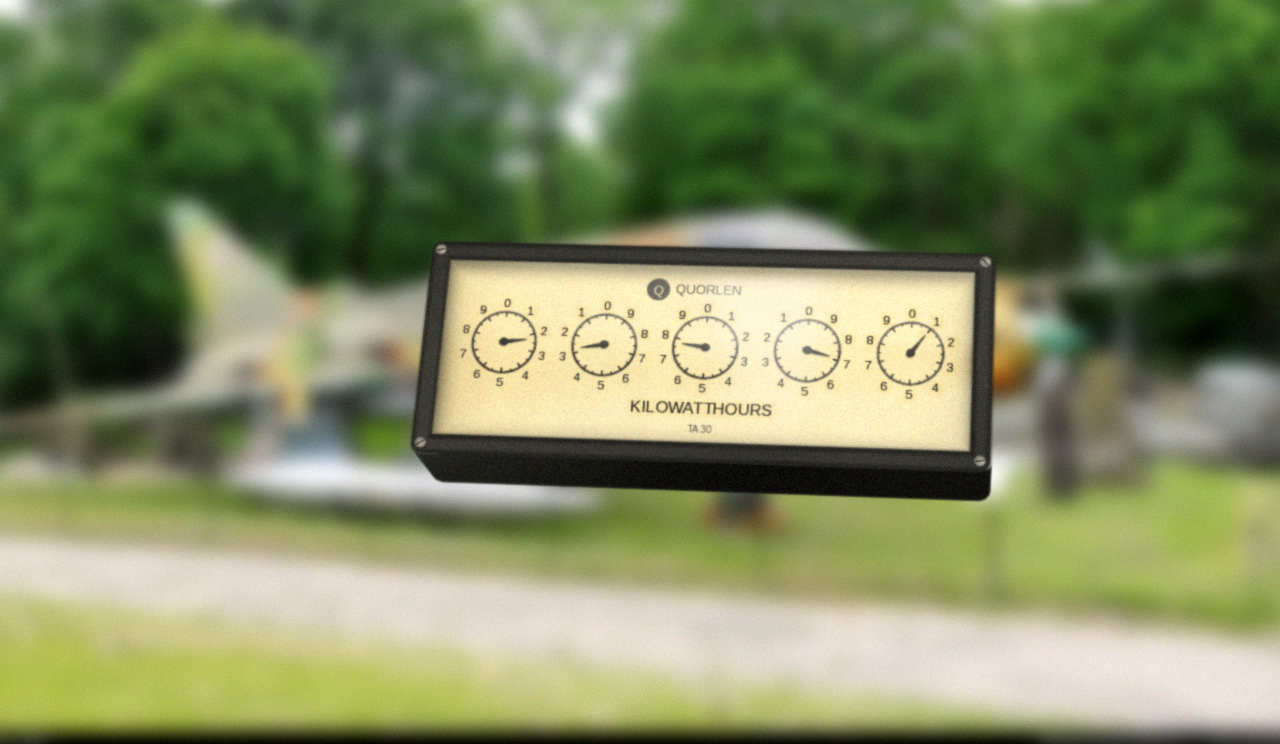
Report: 22771; kWh
